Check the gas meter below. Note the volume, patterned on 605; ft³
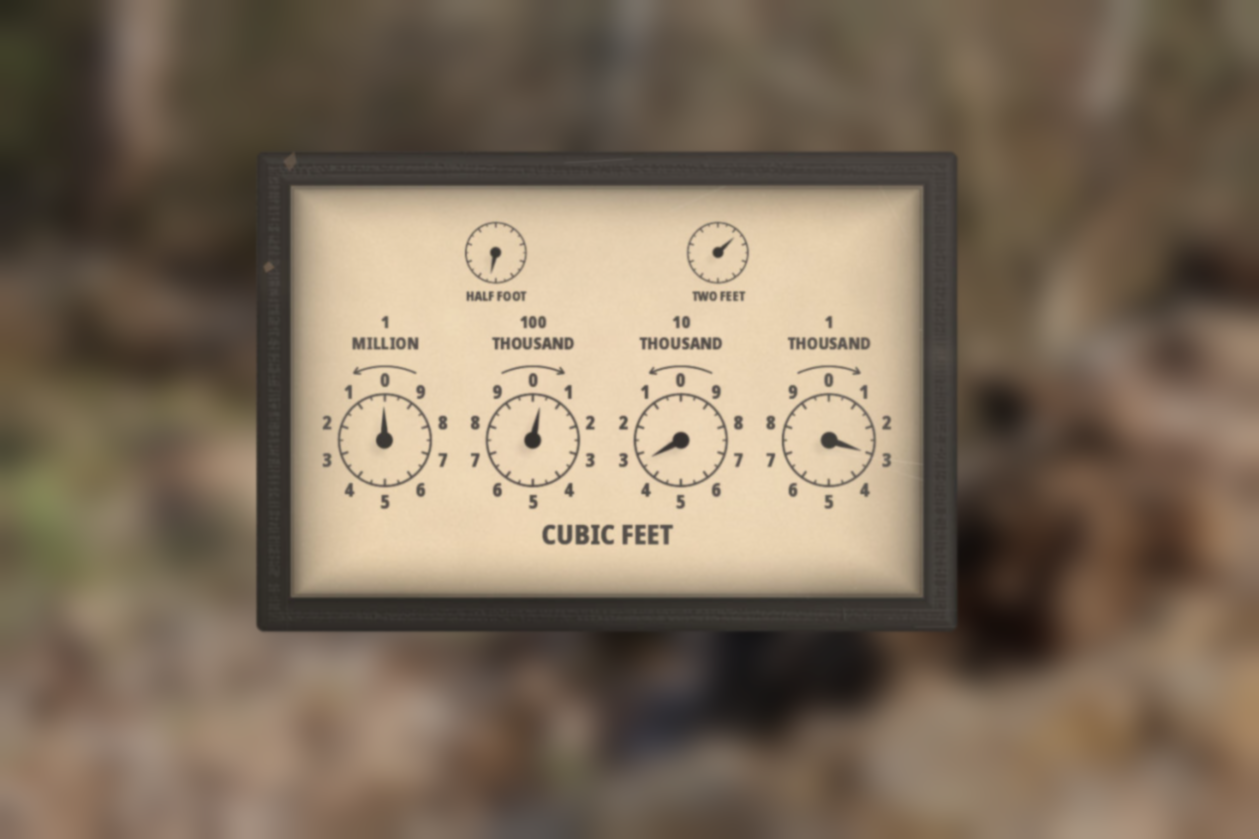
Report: 3300; ft³
